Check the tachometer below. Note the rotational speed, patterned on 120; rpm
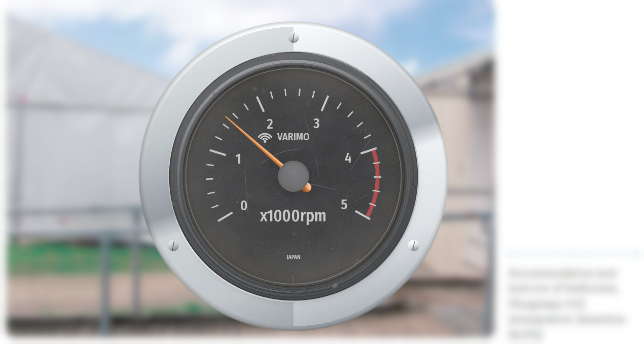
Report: 1500; rpm
